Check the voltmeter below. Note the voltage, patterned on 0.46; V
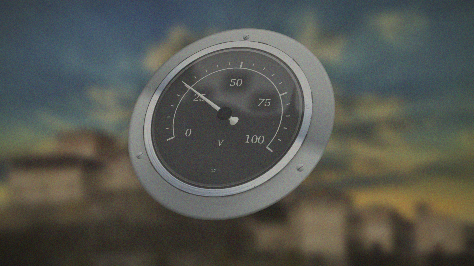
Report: 25; V
